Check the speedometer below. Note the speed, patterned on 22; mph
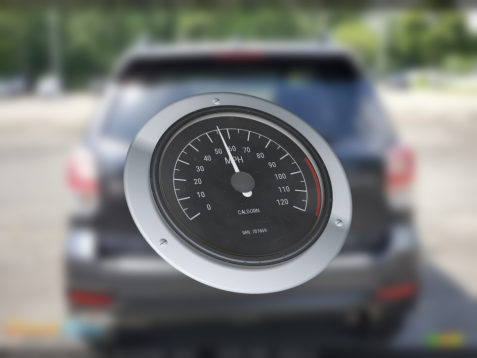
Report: 55; mph
